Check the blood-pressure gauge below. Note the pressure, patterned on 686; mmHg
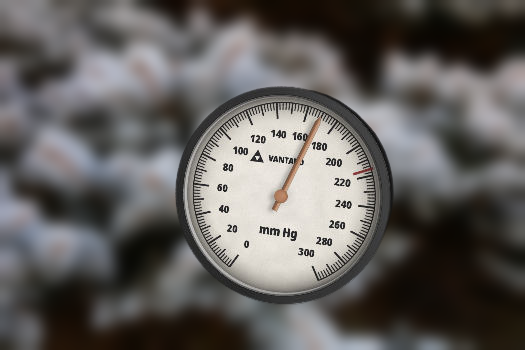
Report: 170; mmHg
